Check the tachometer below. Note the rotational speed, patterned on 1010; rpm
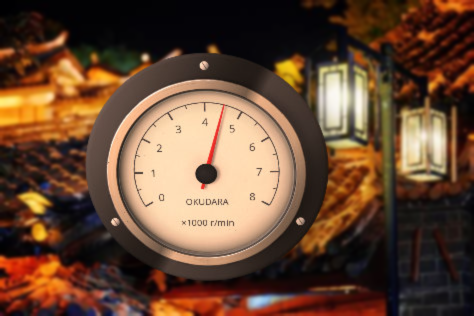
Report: 4500; rpm
